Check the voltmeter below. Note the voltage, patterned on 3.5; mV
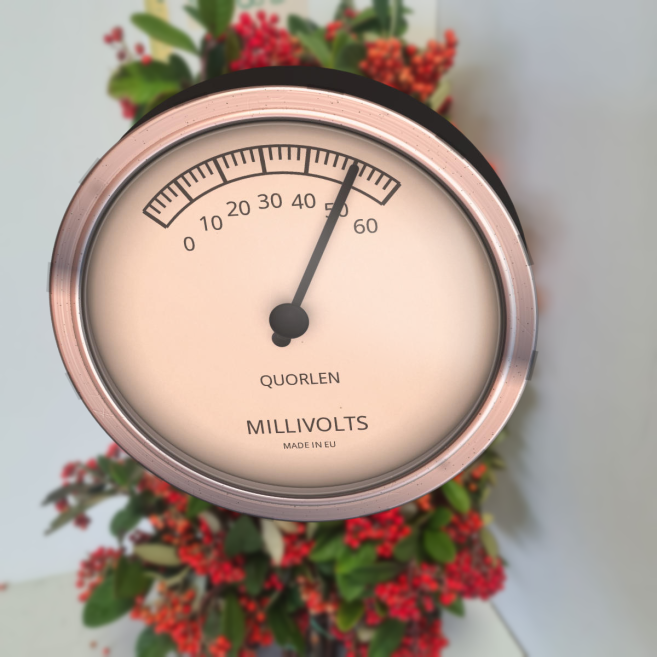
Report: 50; mV
